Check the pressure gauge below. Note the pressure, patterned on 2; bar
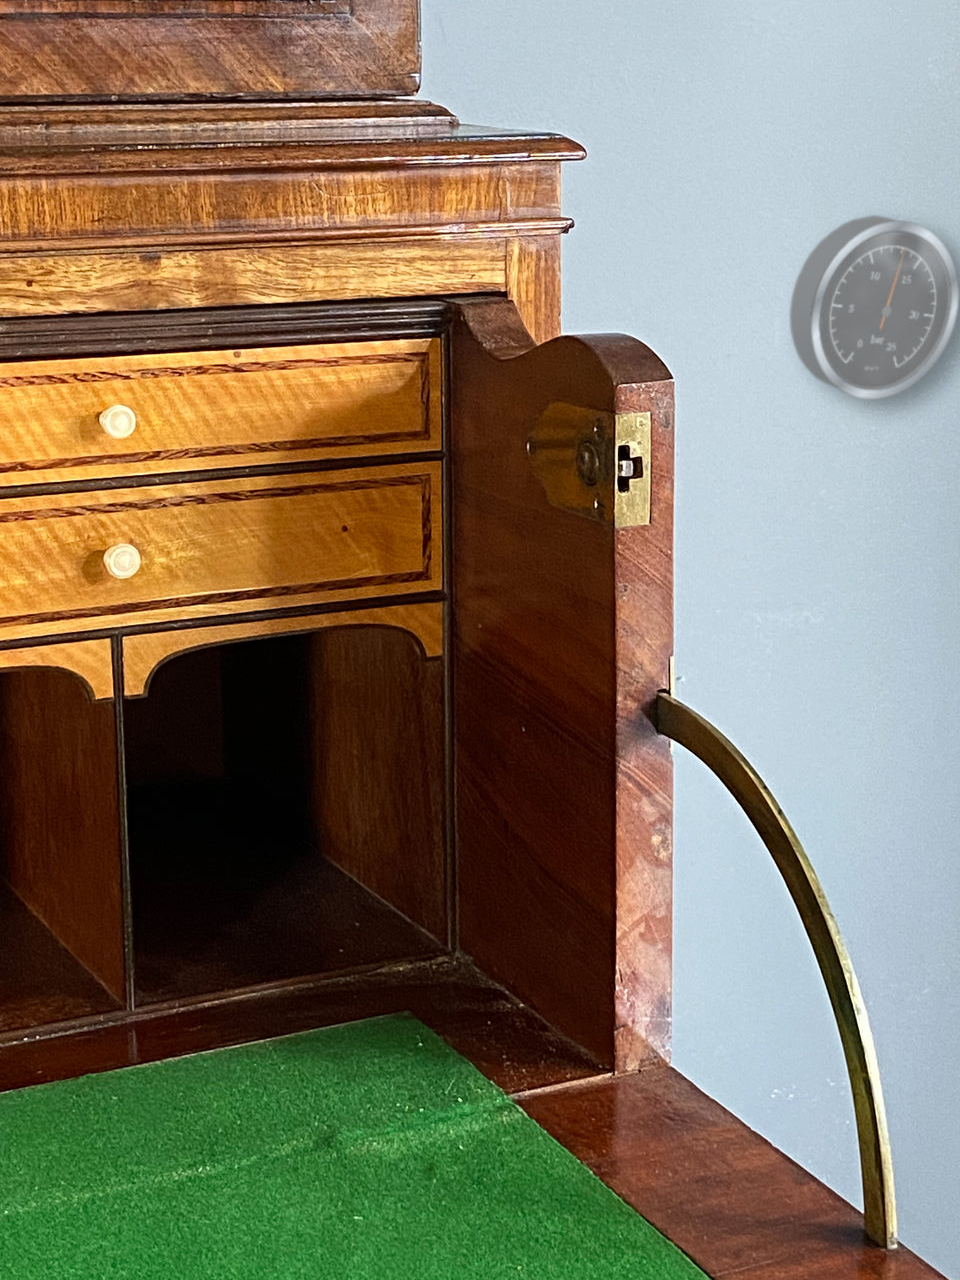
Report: 13; bar
